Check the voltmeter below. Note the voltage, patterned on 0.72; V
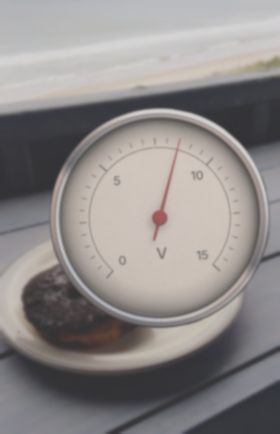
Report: 8.5; V
